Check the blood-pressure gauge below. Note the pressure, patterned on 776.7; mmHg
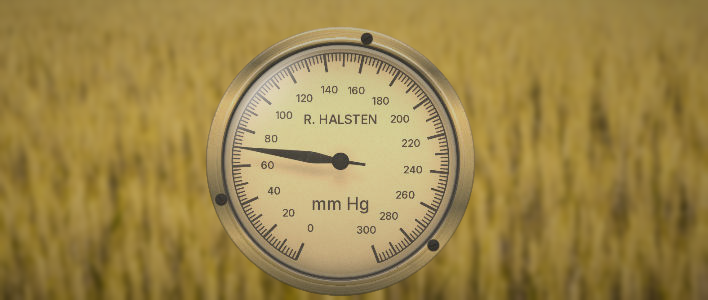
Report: 70; mmHg
